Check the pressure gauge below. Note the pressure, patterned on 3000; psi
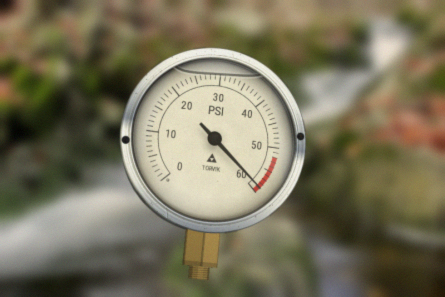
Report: 59; psi
